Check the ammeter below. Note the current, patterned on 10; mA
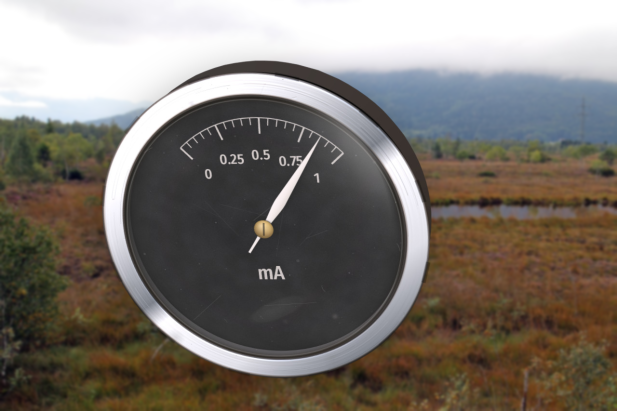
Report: 0.85; mA
